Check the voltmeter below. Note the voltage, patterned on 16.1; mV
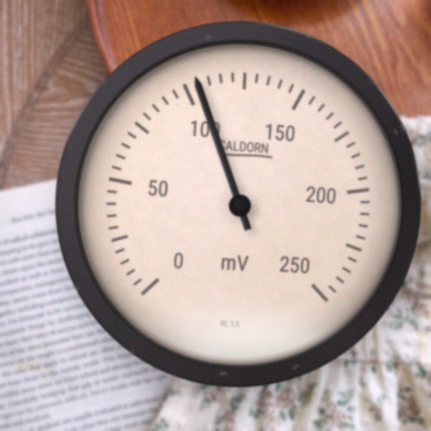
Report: 105; mV
